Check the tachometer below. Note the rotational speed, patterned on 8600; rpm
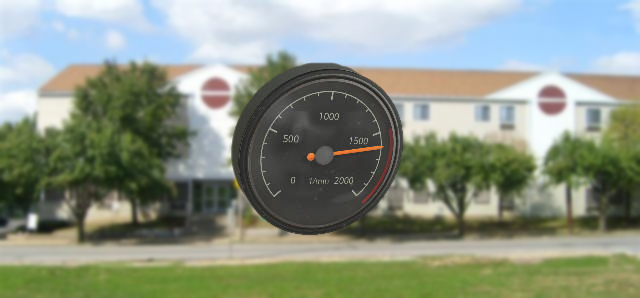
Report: 1600; rpm
